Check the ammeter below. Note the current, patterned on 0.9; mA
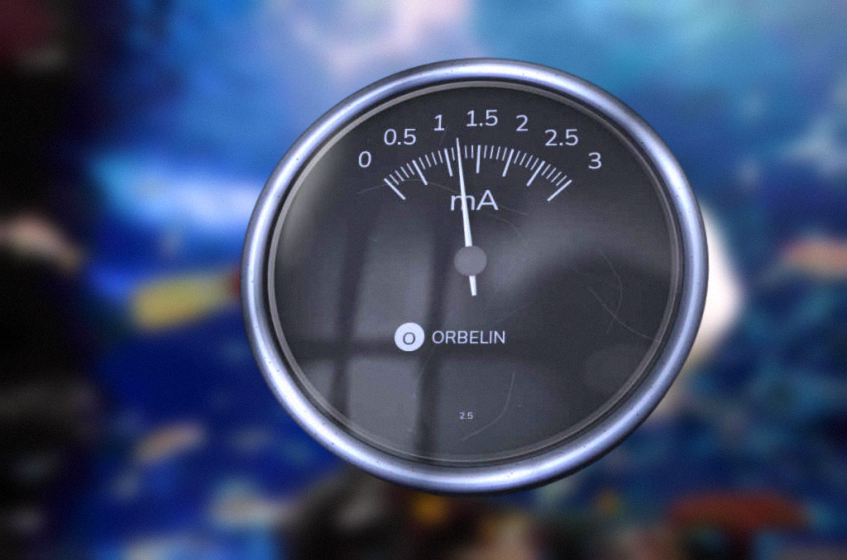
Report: 1.2; mA
